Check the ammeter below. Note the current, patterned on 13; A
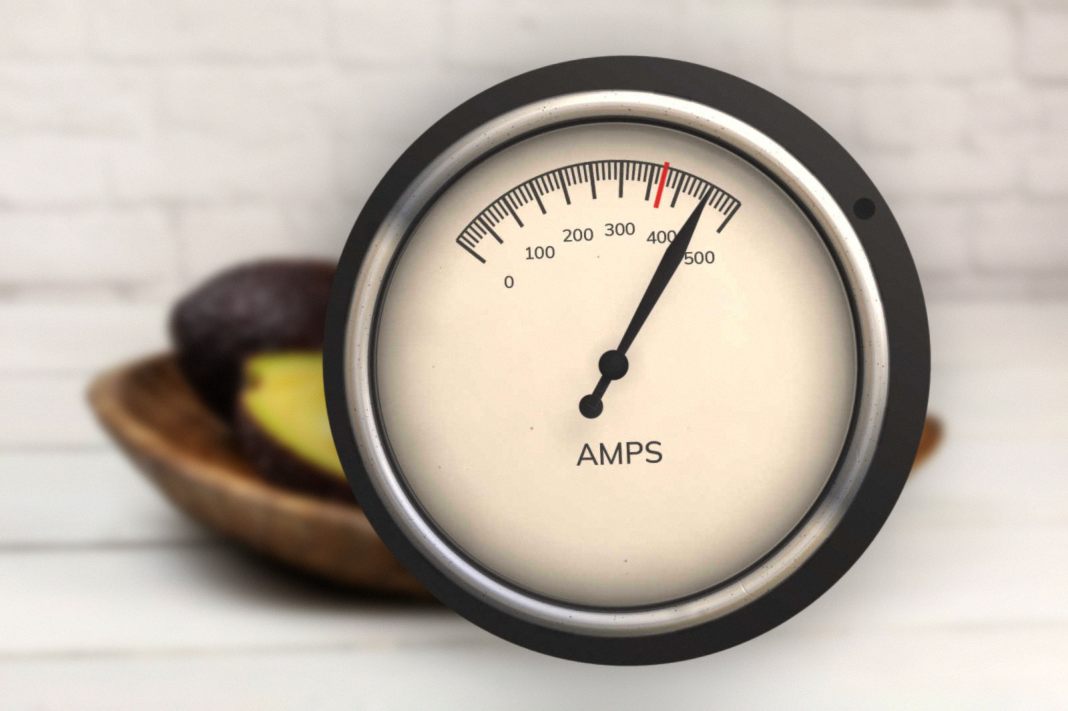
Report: 450; A
